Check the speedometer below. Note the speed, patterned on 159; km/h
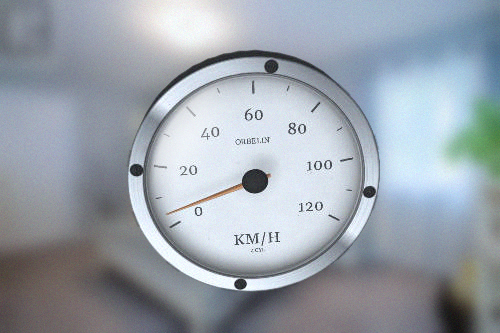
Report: 5; km/h
